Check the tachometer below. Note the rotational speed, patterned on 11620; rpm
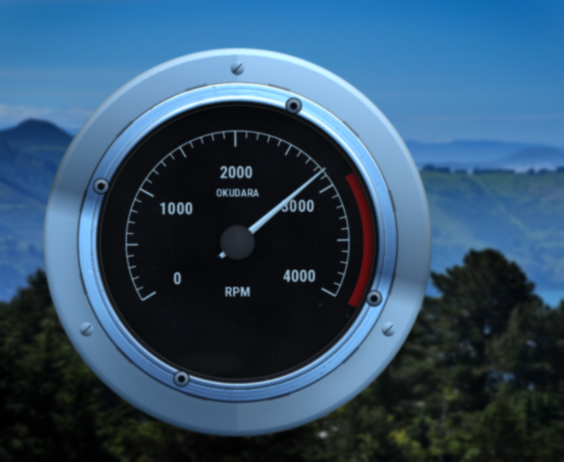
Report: 2850; rpm
